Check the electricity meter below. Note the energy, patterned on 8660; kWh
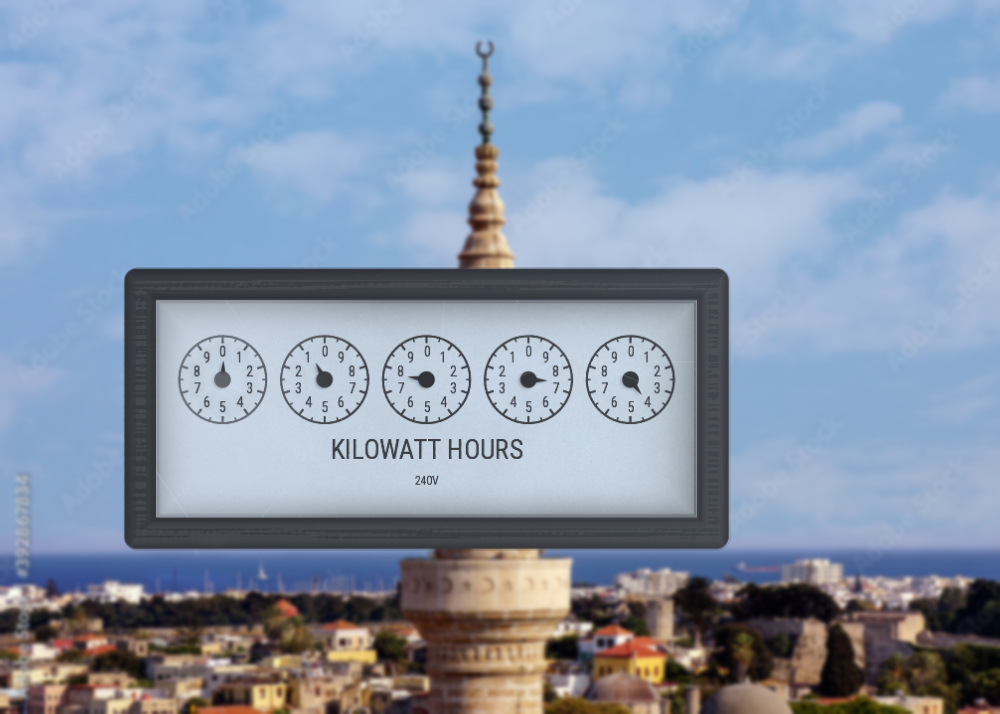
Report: 774; kWh
